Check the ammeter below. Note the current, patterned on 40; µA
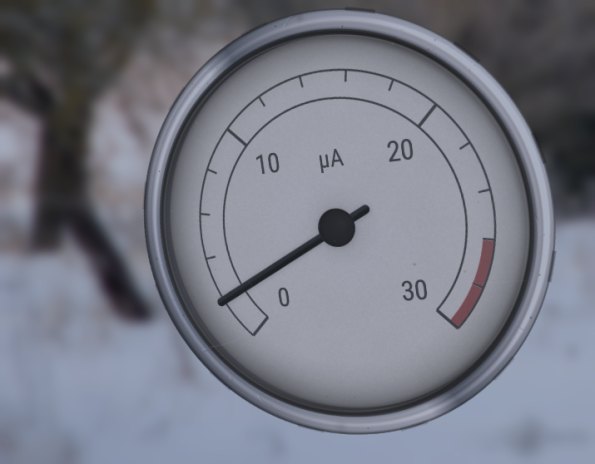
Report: 2; µA
